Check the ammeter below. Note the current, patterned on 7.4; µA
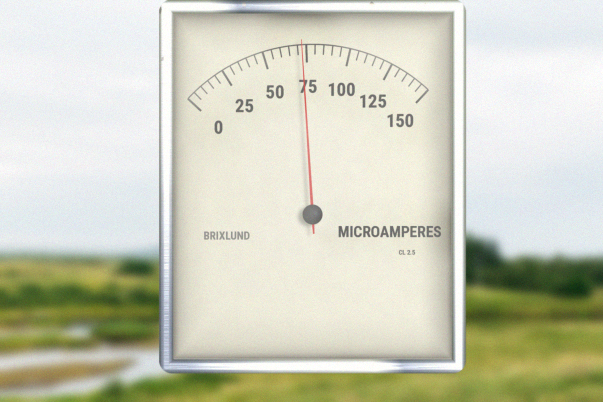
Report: 72.5; µA
